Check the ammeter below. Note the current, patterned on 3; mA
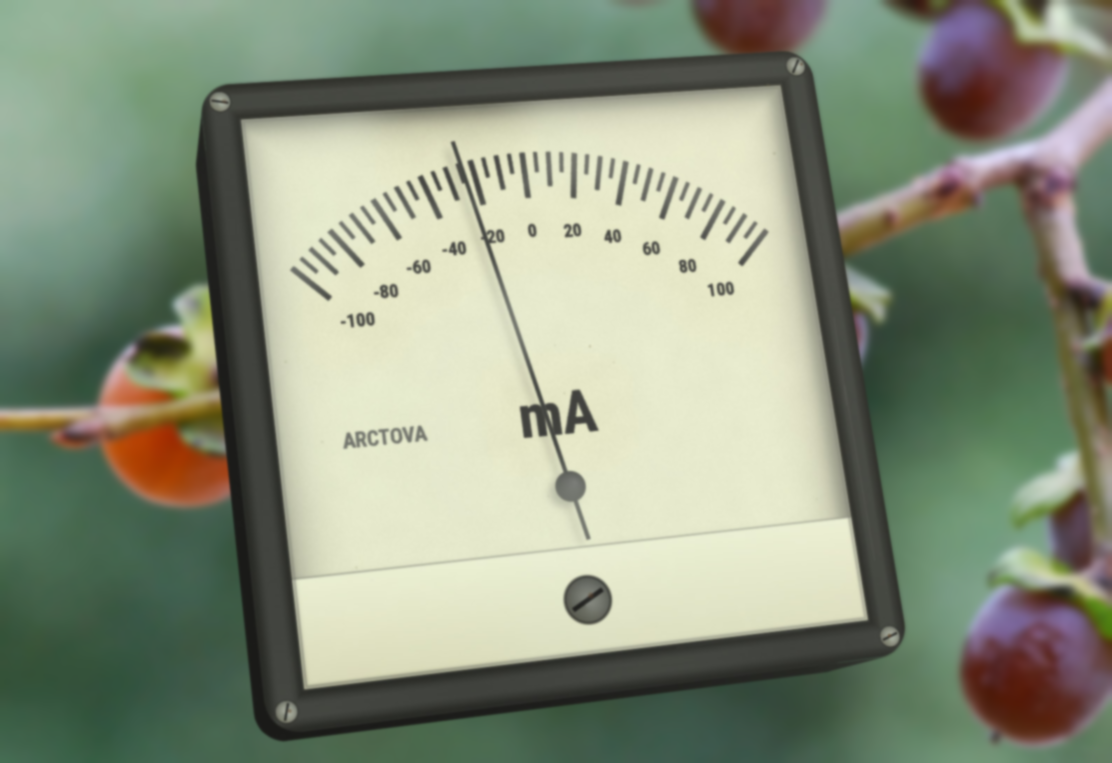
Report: -25; mA
